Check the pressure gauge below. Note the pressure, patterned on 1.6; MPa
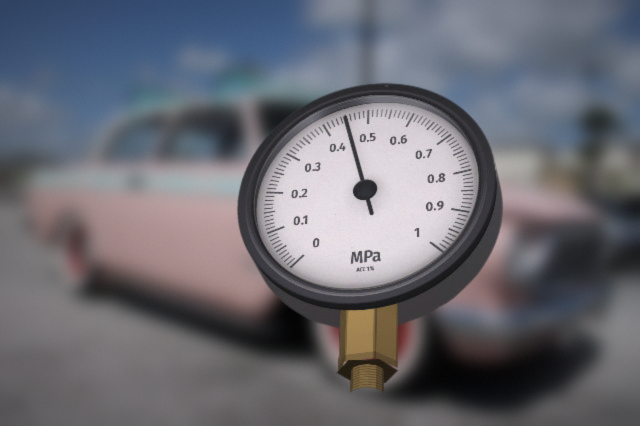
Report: 0.45; MPa
